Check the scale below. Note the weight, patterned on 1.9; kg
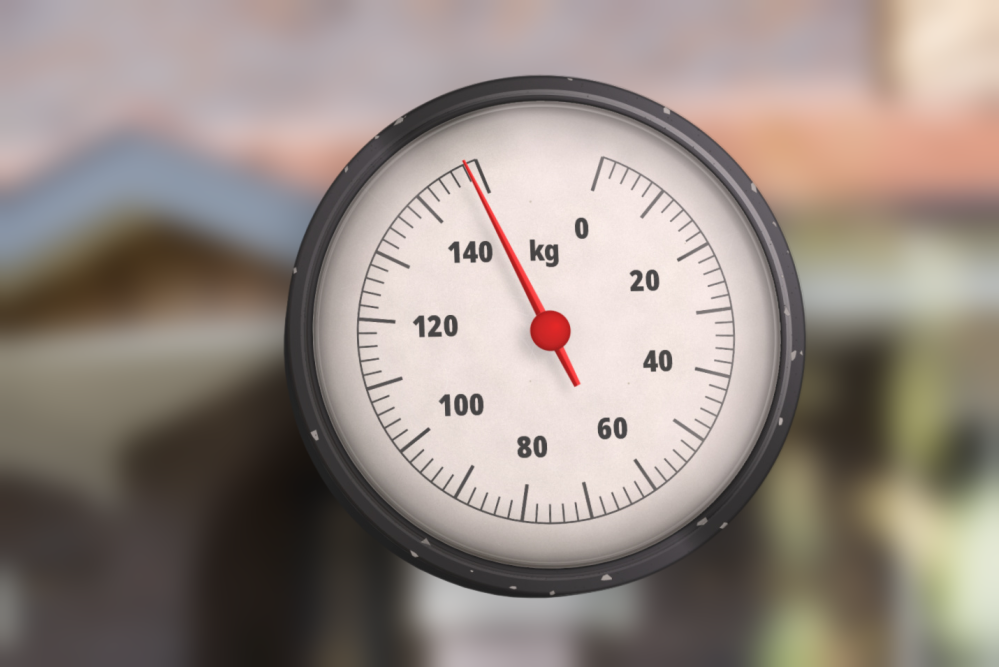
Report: 148; kg
